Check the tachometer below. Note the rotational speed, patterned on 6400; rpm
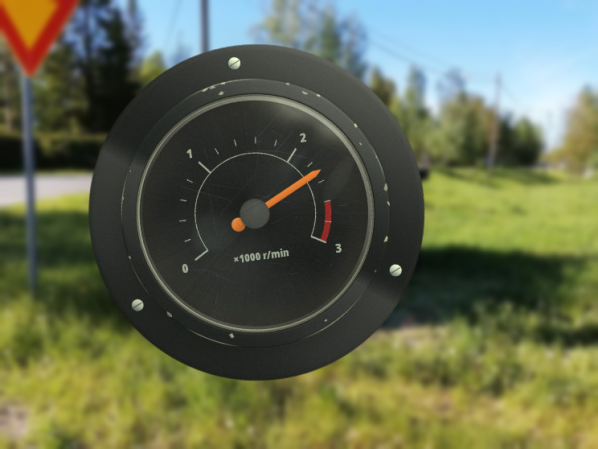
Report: 2300; rpm
